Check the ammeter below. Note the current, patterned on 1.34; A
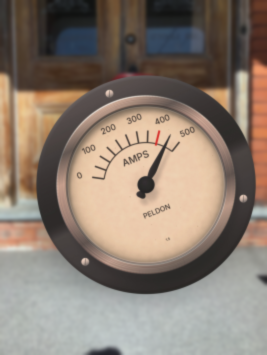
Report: 450; A
